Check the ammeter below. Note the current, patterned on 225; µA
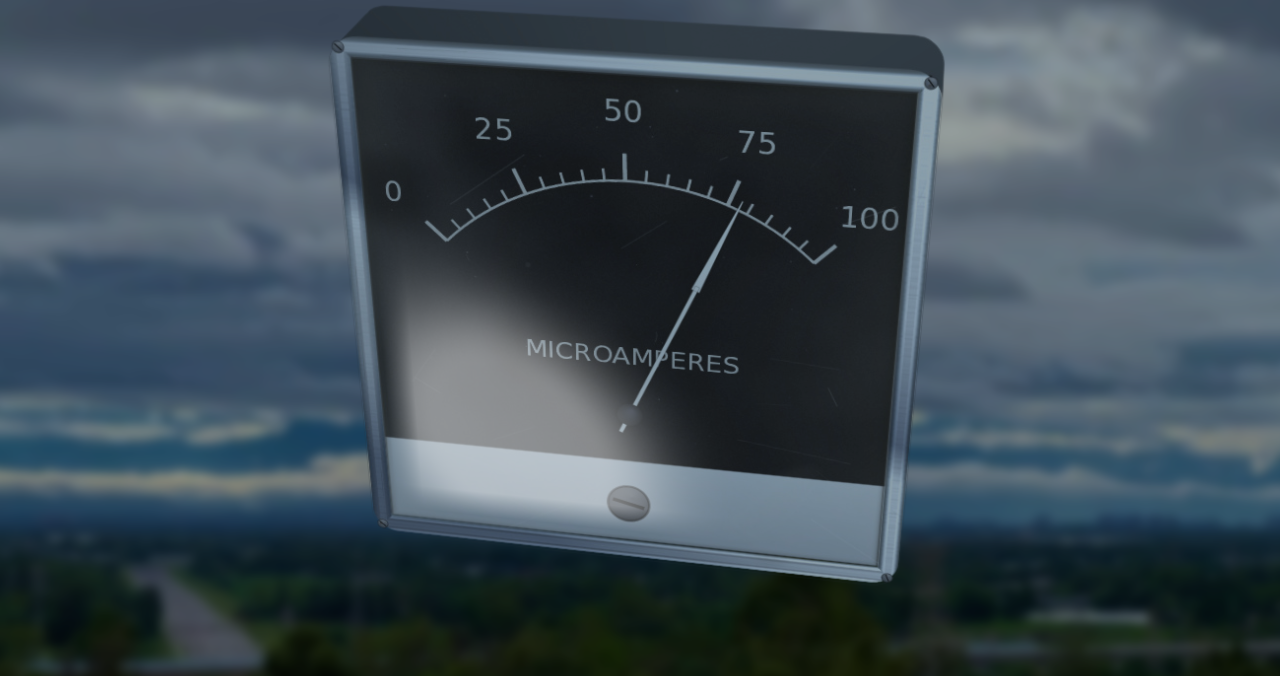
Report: 77.5; µA
